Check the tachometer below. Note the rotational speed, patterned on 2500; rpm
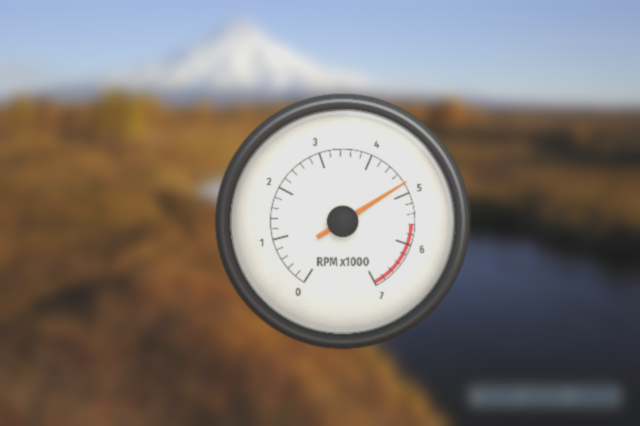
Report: 4800; rpm
